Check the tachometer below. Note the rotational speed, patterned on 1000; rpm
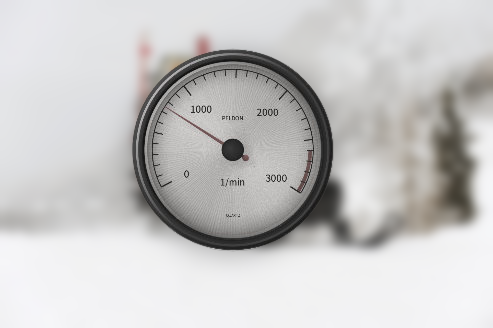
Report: 750; rpm
